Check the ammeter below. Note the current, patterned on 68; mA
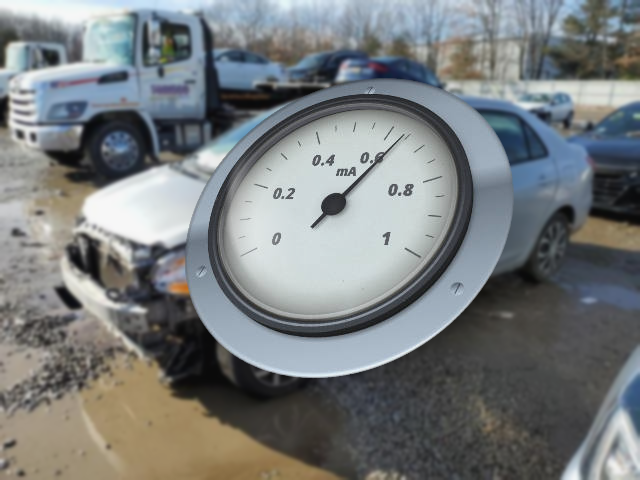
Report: 0.65; mA
